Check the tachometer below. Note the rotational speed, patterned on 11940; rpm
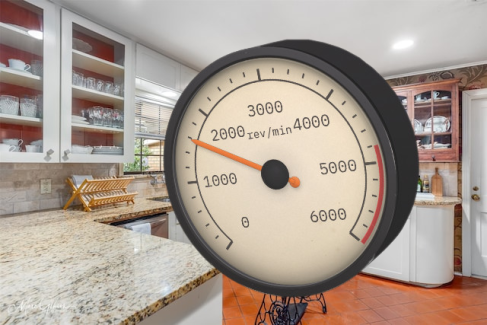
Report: 1600; rpm
